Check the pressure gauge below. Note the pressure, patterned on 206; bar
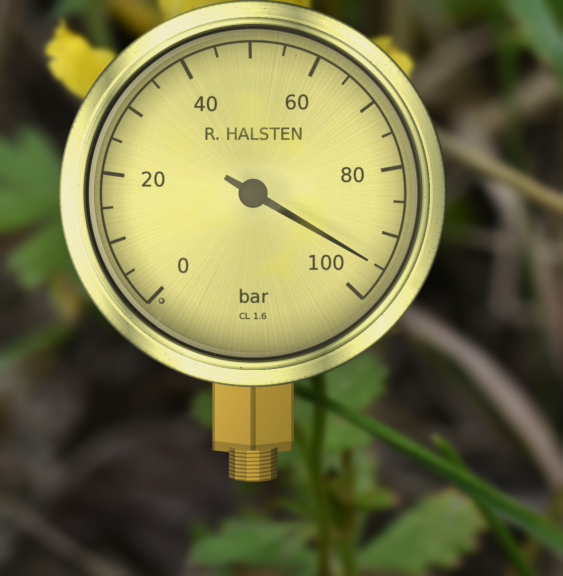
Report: 95; bar
